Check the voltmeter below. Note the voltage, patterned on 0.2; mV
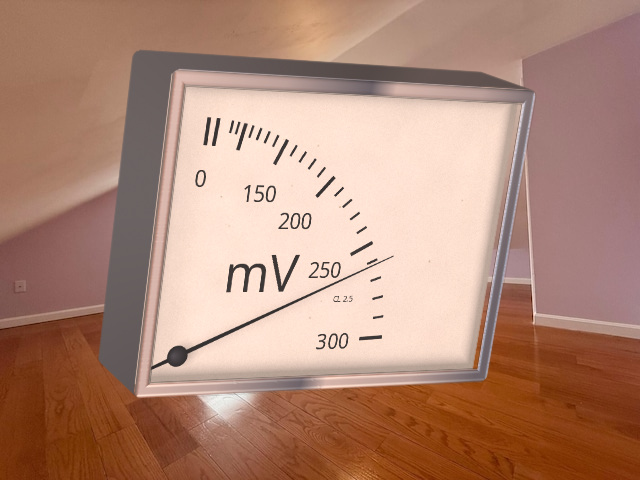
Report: 260; mV
